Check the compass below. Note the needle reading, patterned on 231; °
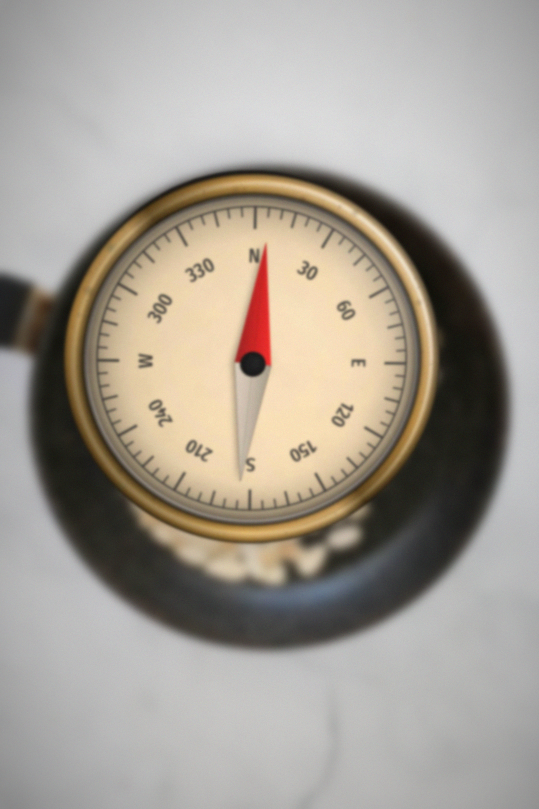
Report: 5; °
